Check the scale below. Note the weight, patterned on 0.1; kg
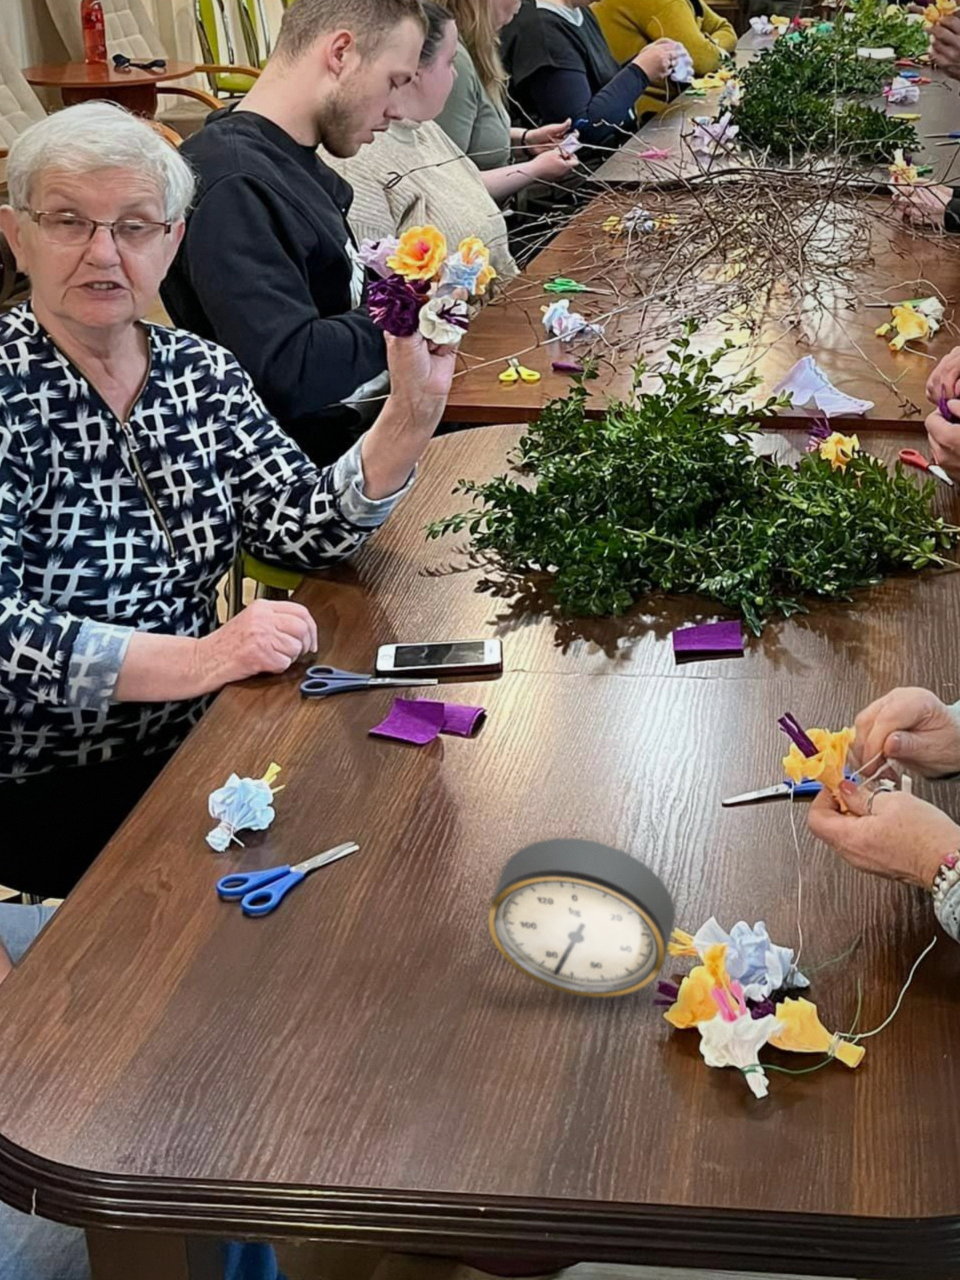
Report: 75; kg
